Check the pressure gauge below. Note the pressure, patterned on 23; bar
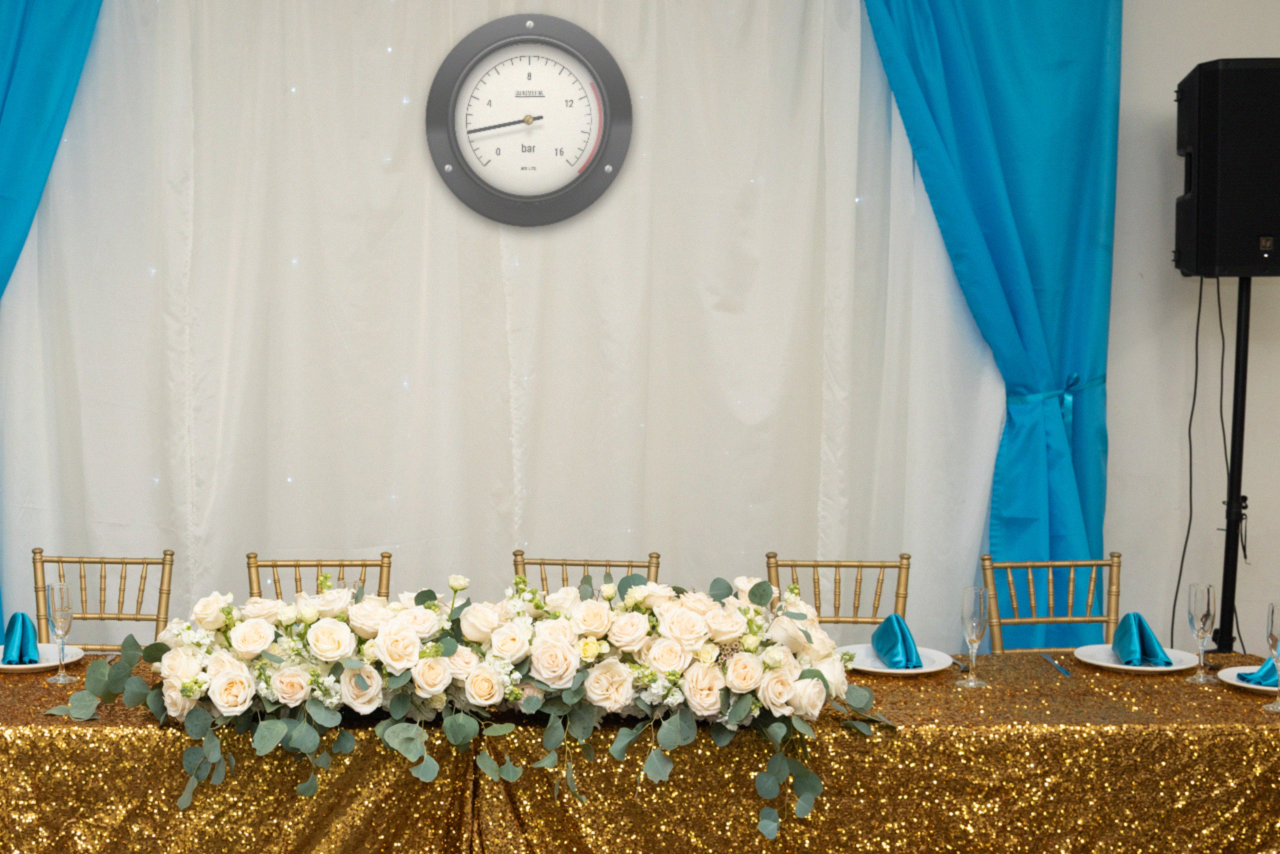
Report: 2; bar
